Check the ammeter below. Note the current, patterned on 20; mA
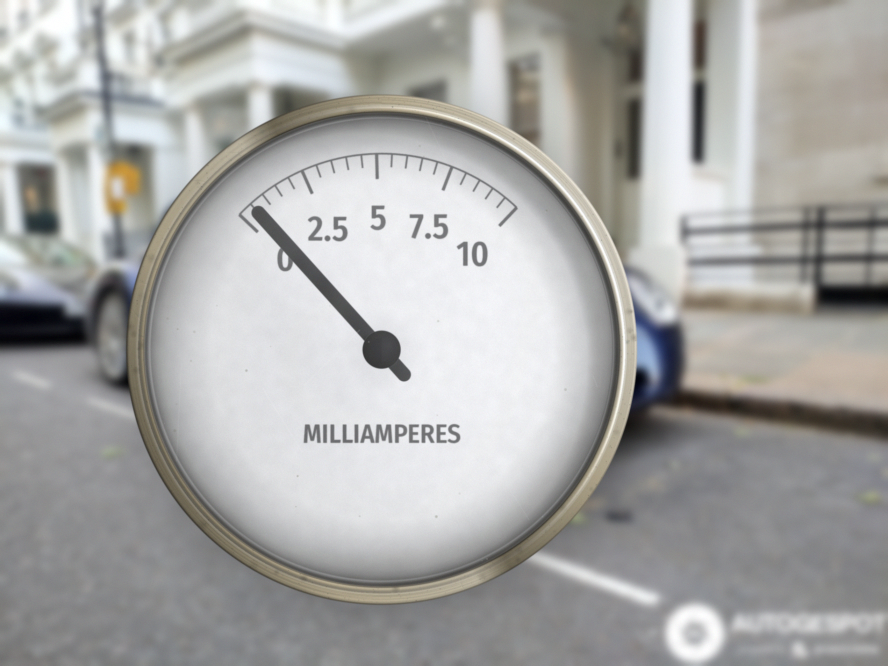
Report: 0.5; mA
